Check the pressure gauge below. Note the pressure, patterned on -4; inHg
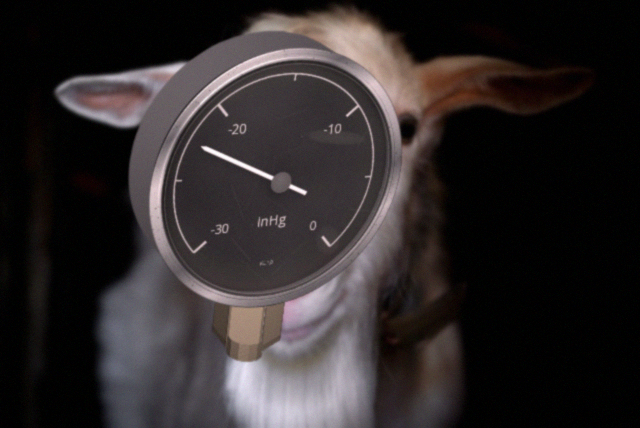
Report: -22.5; inHg
